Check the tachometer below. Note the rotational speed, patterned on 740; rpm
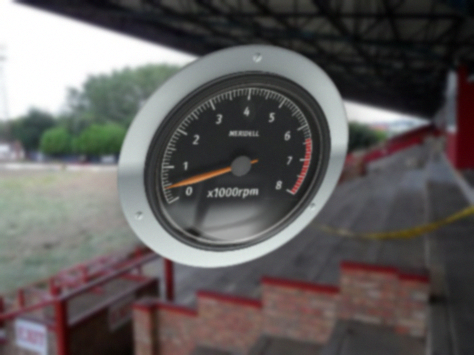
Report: 500; rpm
